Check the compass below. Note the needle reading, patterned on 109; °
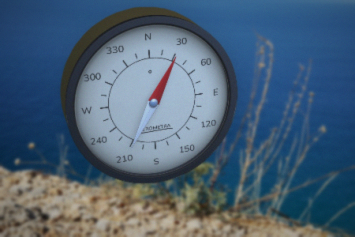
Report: 30; °
